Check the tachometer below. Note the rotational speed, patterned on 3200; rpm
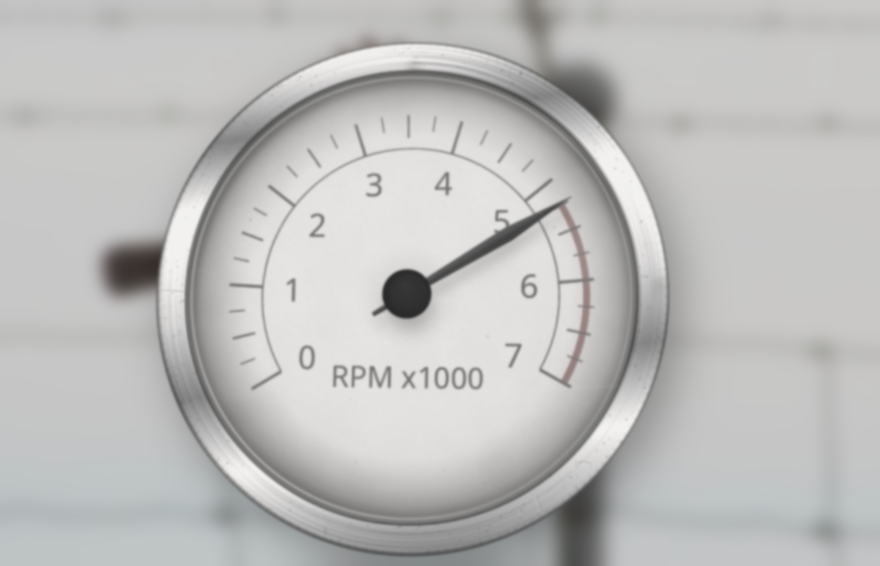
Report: 5250; rpm
